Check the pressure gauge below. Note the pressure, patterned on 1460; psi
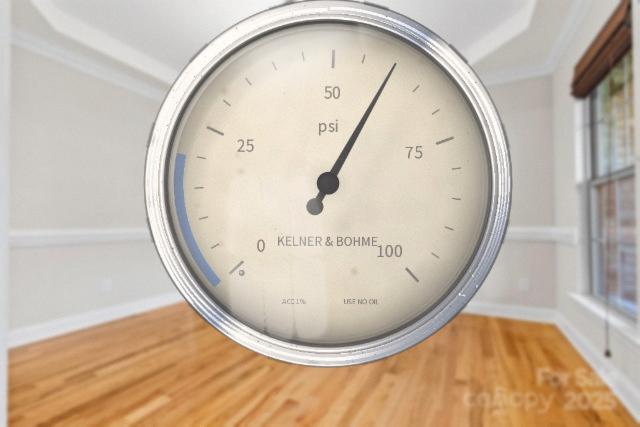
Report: 60; psi
